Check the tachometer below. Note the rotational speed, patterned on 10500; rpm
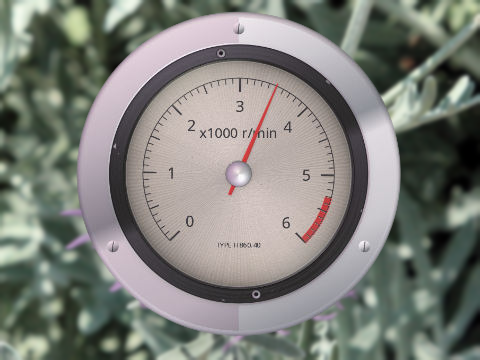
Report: 3500; rpm
